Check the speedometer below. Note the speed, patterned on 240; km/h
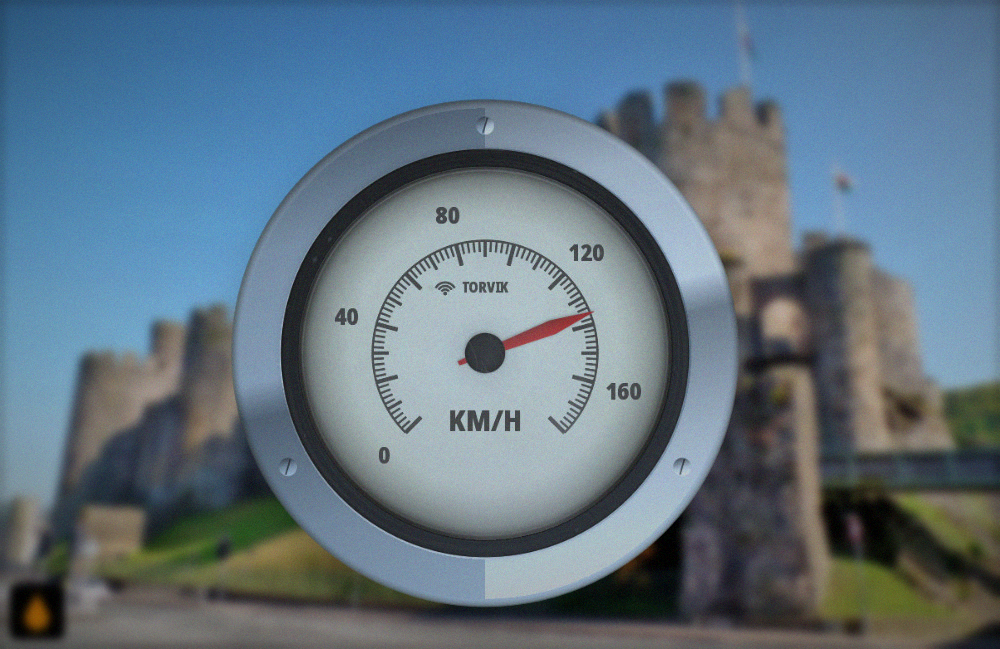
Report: 136; km/h
